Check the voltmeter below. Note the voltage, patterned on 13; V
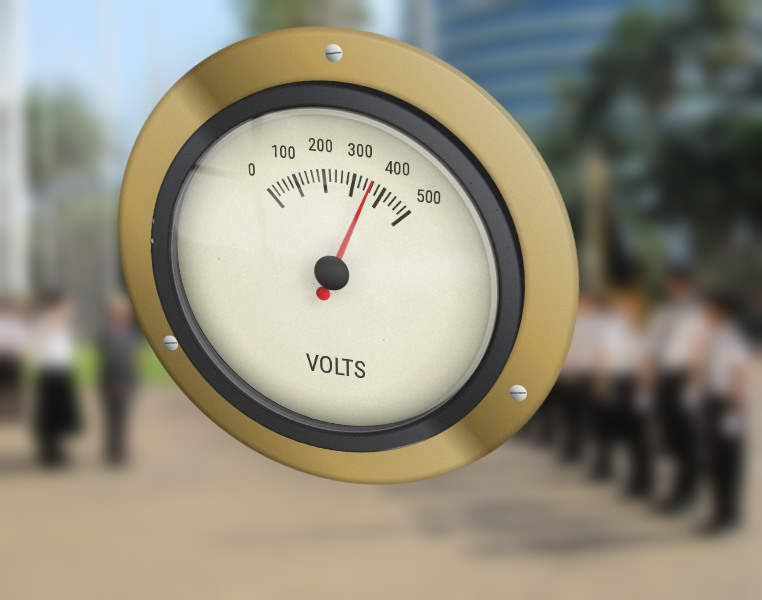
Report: 360; V
